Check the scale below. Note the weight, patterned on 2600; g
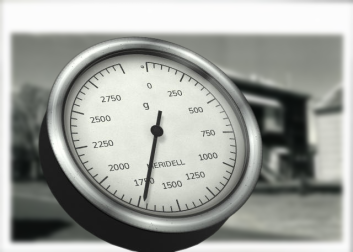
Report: 1725; g
